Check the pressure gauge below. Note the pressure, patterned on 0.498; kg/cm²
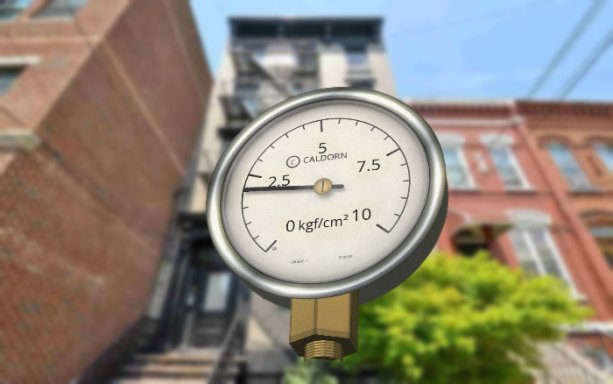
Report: 2; kg/cm²
